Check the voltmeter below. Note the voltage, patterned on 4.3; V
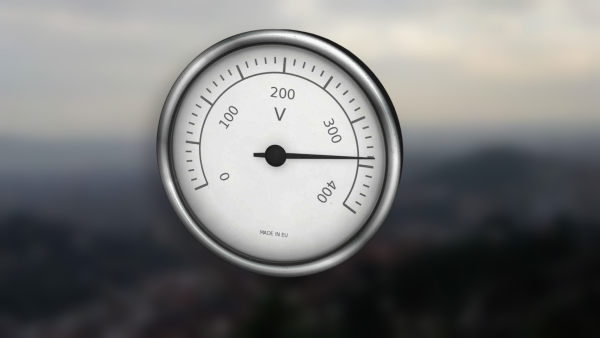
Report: 340; V
